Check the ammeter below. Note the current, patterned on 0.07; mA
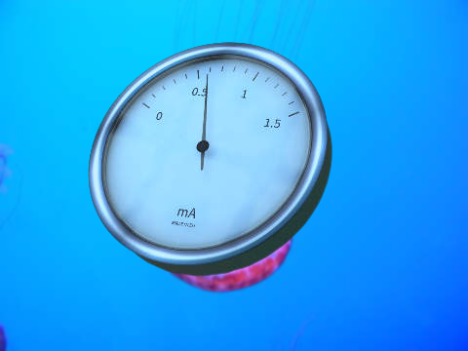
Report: 0.6; mA
